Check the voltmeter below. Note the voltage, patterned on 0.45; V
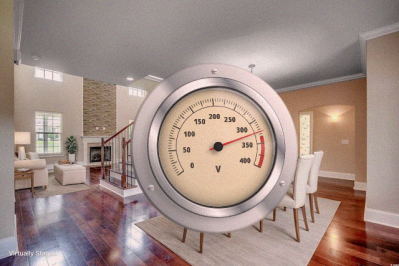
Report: 325; V
